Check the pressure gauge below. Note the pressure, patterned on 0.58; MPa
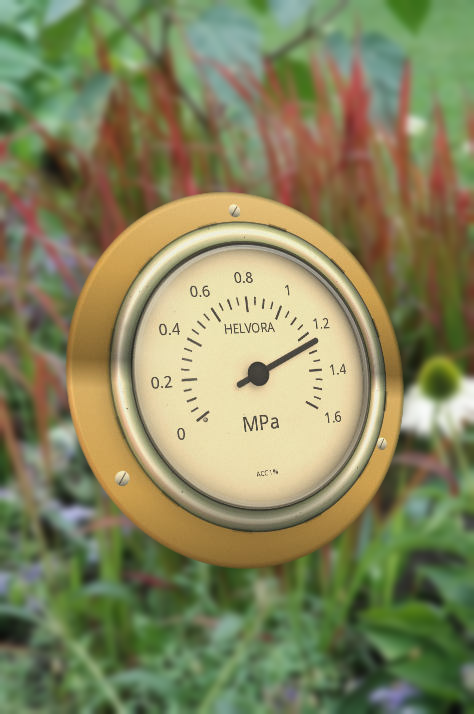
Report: 1.25; MPa
